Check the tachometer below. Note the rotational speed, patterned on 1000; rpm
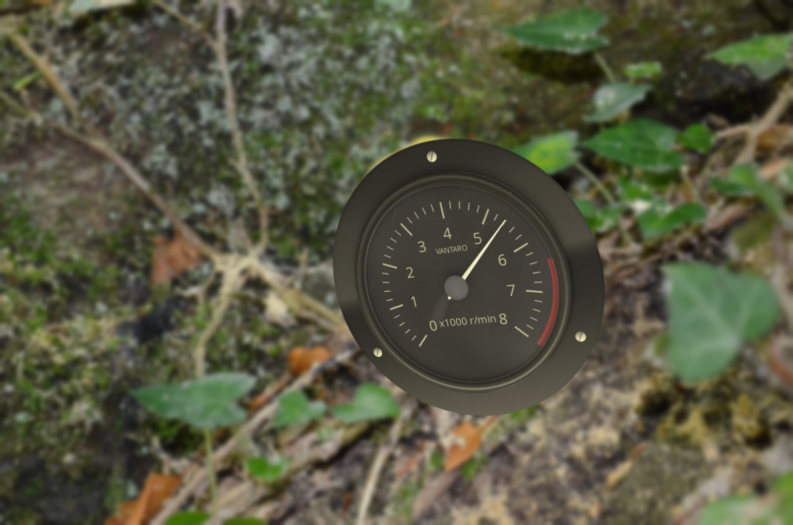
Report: 5400; rpm
